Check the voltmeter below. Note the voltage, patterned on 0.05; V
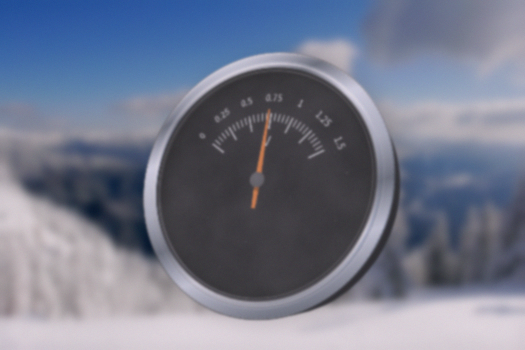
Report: 0.75; V
